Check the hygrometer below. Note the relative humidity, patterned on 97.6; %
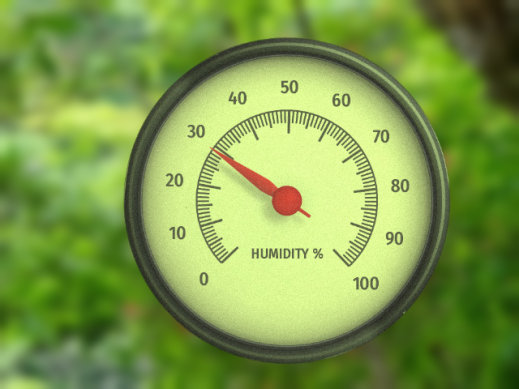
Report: 29; %
